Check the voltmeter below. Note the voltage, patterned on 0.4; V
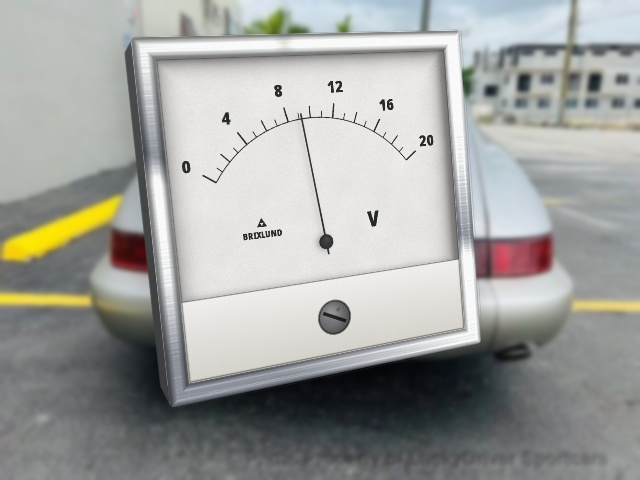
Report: 9; V
